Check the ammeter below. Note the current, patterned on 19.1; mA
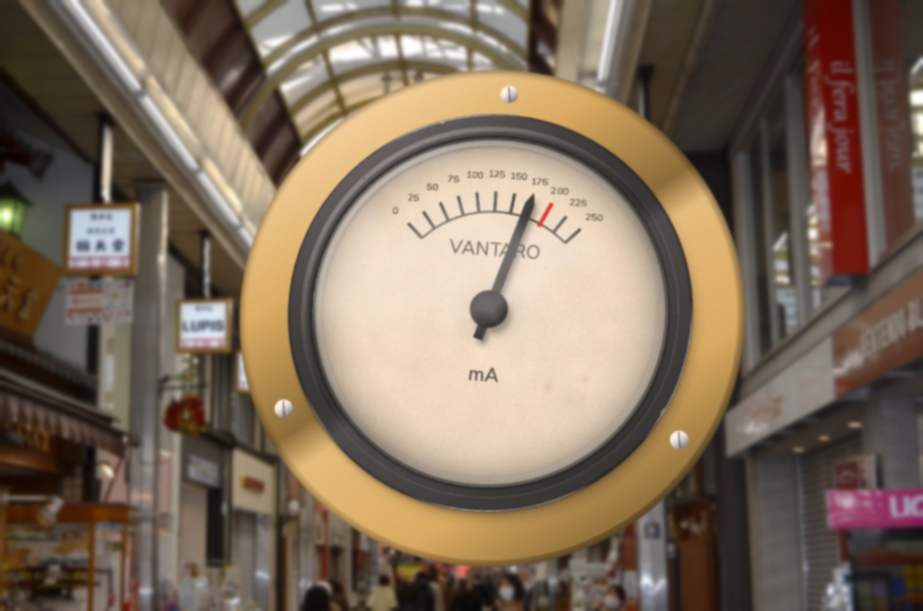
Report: 175; mA
